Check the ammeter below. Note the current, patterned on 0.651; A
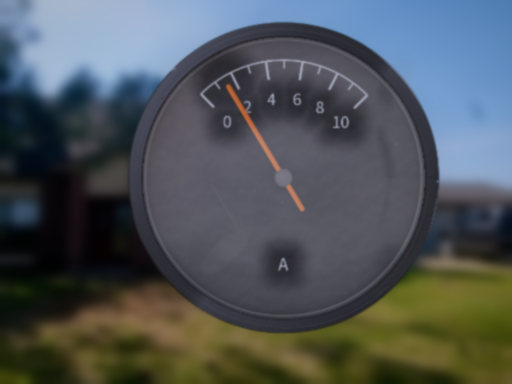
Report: 1.5; A
